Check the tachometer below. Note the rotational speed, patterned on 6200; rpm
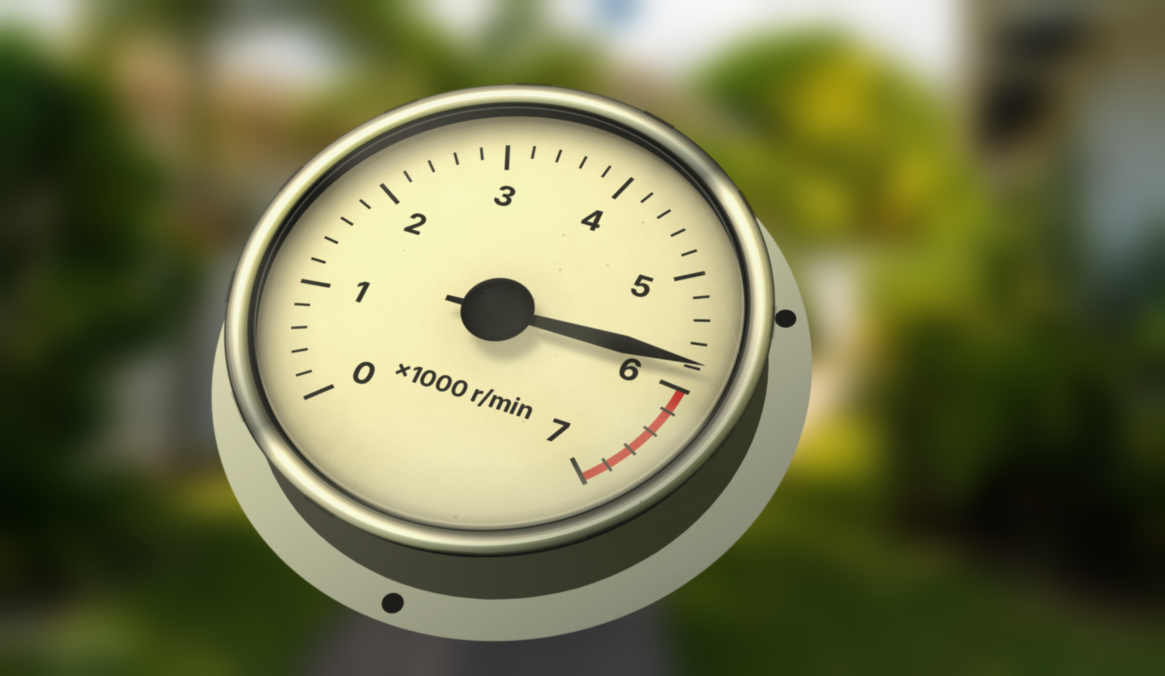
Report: 5800; rpm
